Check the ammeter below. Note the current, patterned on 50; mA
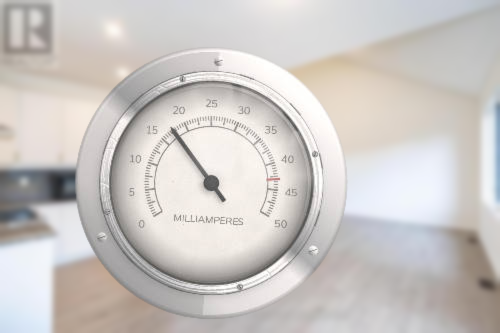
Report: 17.5; mA
